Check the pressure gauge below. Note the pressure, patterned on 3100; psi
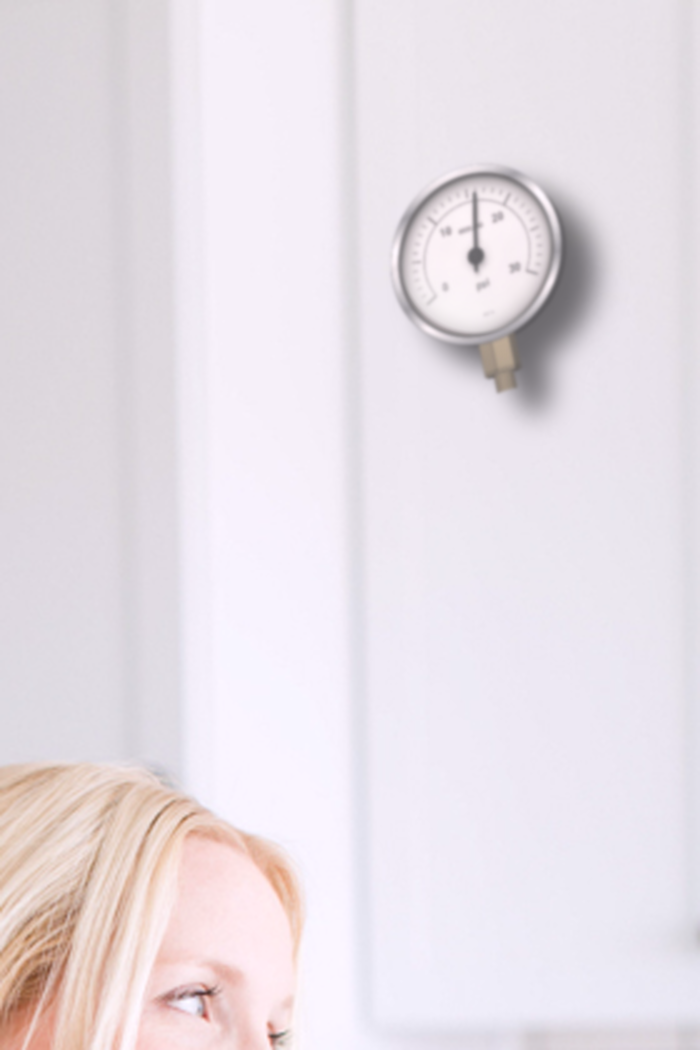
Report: 16; psi
